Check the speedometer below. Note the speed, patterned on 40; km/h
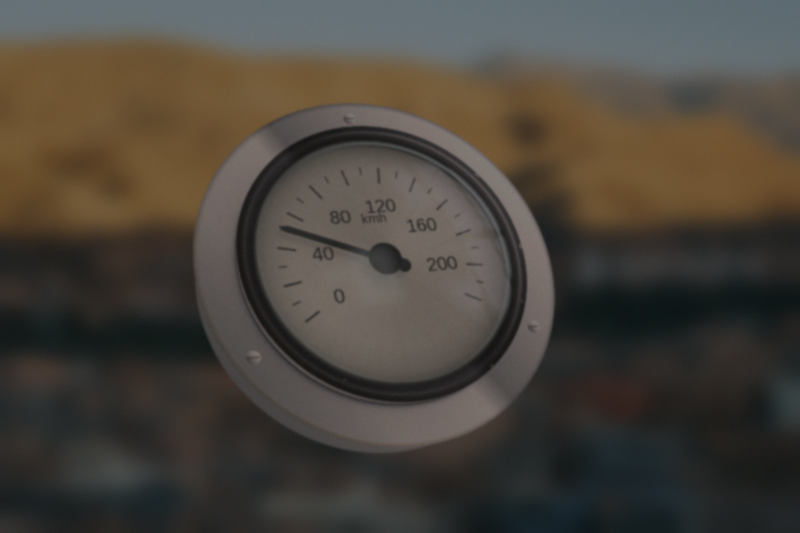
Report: 50; km/h
